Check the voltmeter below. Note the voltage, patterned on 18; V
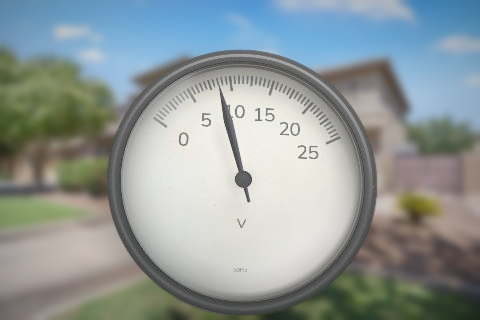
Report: 8.5; V
